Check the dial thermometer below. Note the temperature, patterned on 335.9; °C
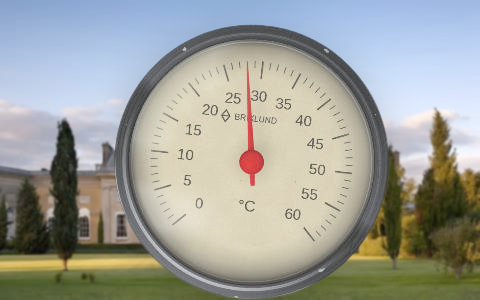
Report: 28; °C
